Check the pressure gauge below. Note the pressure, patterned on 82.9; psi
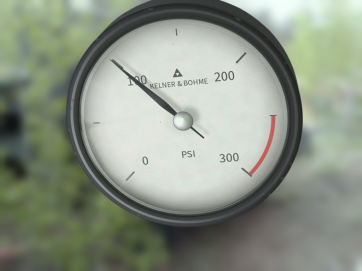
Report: 100; psi
